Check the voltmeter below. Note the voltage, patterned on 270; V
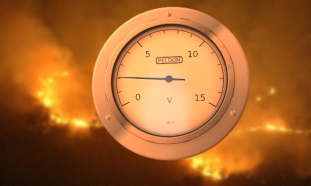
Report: 2; V
